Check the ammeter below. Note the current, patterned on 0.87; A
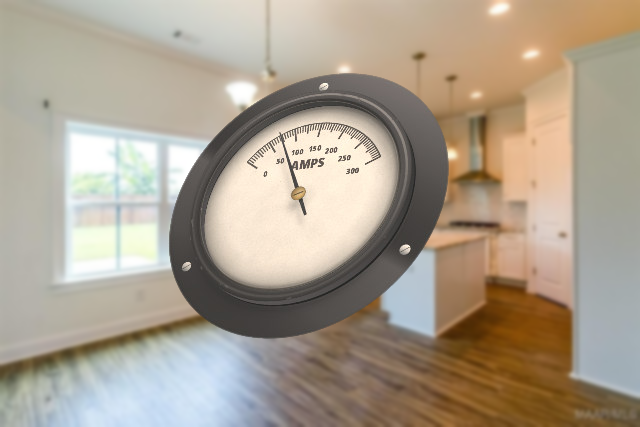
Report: 75; A
